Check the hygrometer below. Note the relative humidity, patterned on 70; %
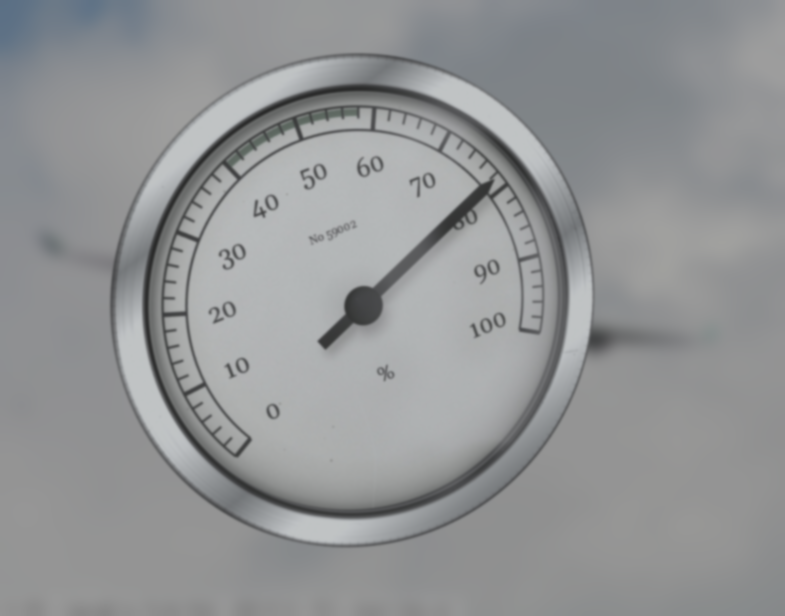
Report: 78; %
